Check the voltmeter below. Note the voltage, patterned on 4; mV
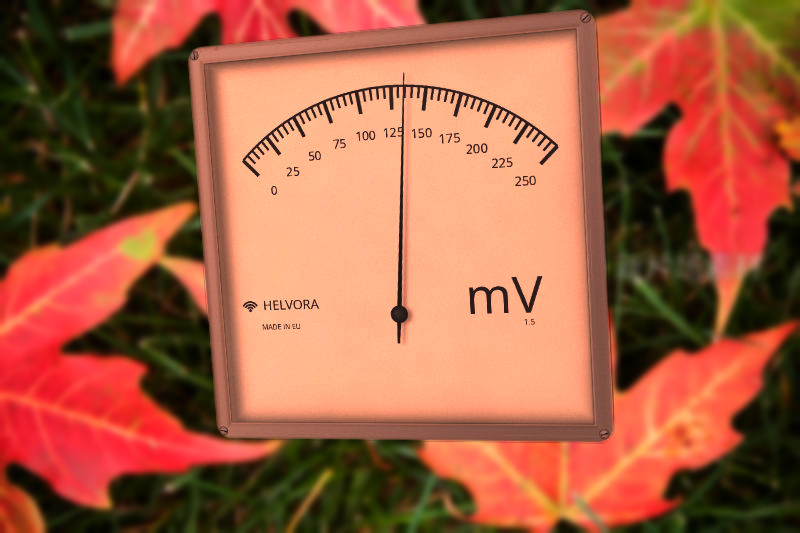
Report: 135; mV
